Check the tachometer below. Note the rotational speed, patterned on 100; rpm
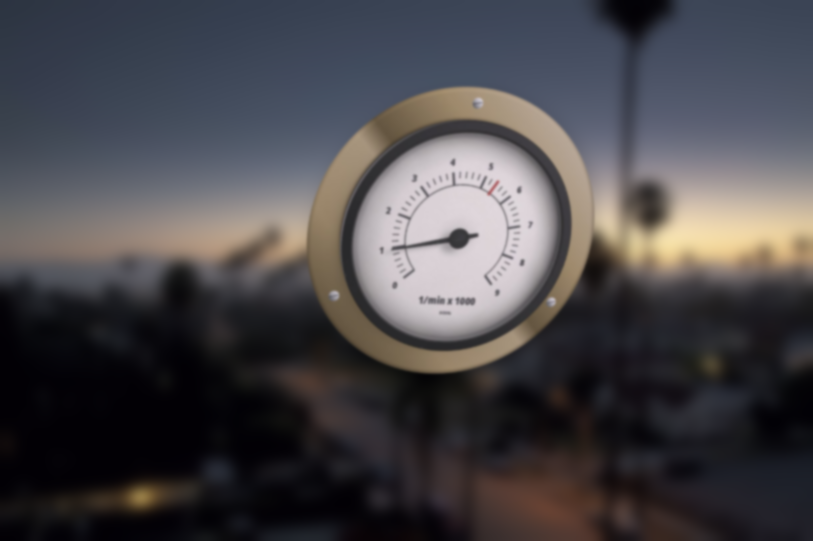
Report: 1000; rpm
